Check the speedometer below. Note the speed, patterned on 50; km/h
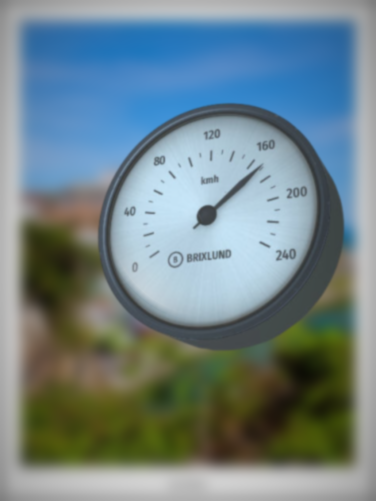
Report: 170; km/h
